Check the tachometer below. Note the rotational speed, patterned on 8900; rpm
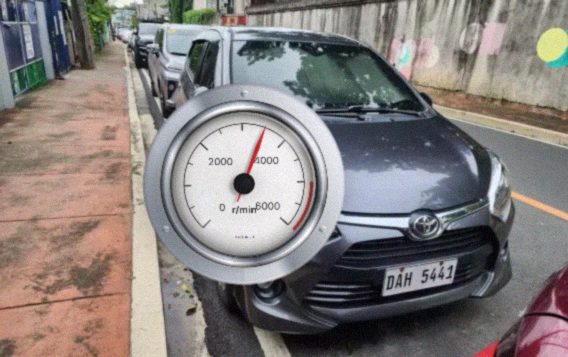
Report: 3500; rpm
